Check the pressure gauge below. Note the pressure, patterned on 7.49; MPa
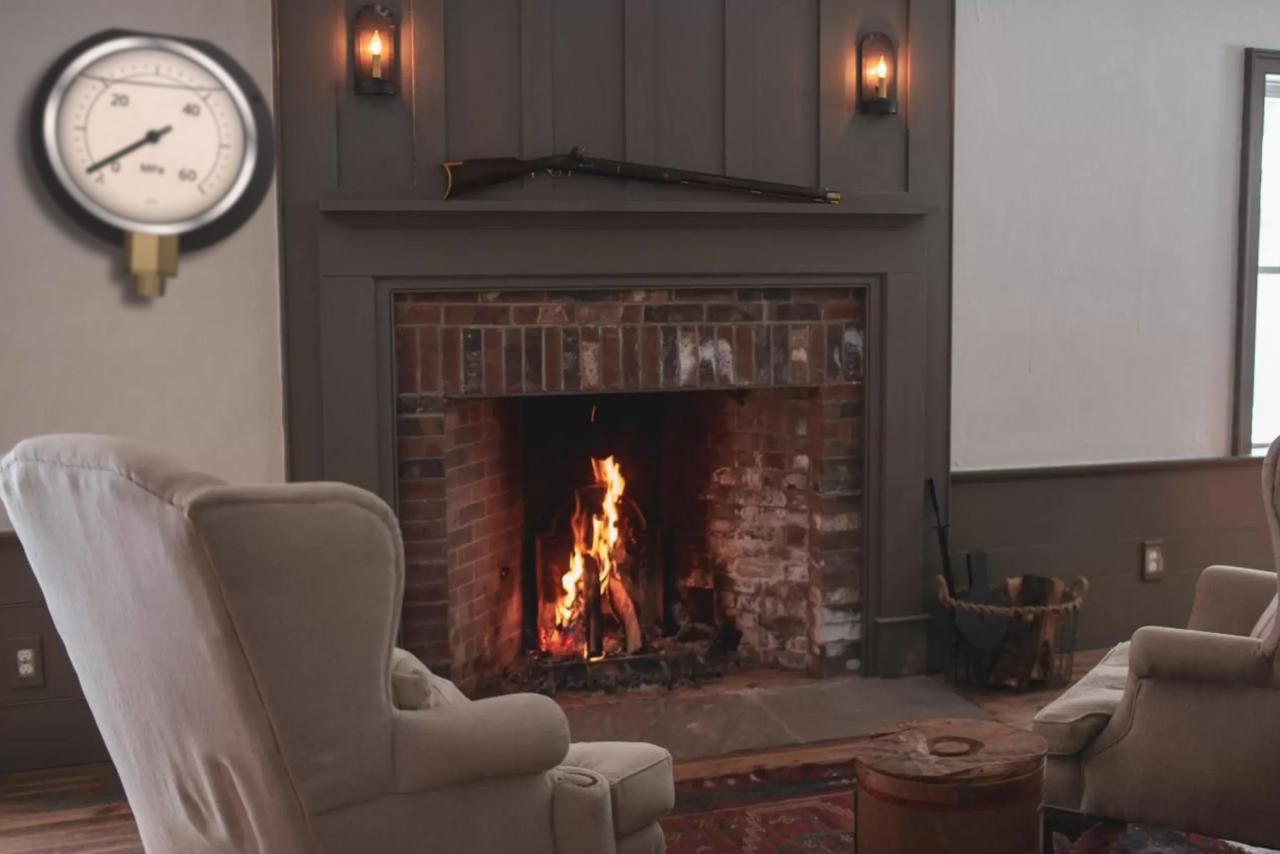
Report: 2; MPa
